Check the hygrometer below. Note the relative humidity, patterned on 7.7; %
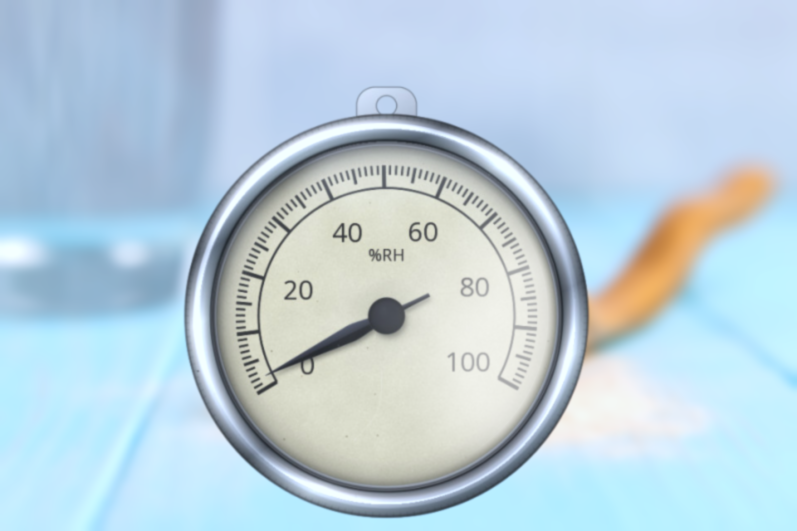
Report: 2; %
